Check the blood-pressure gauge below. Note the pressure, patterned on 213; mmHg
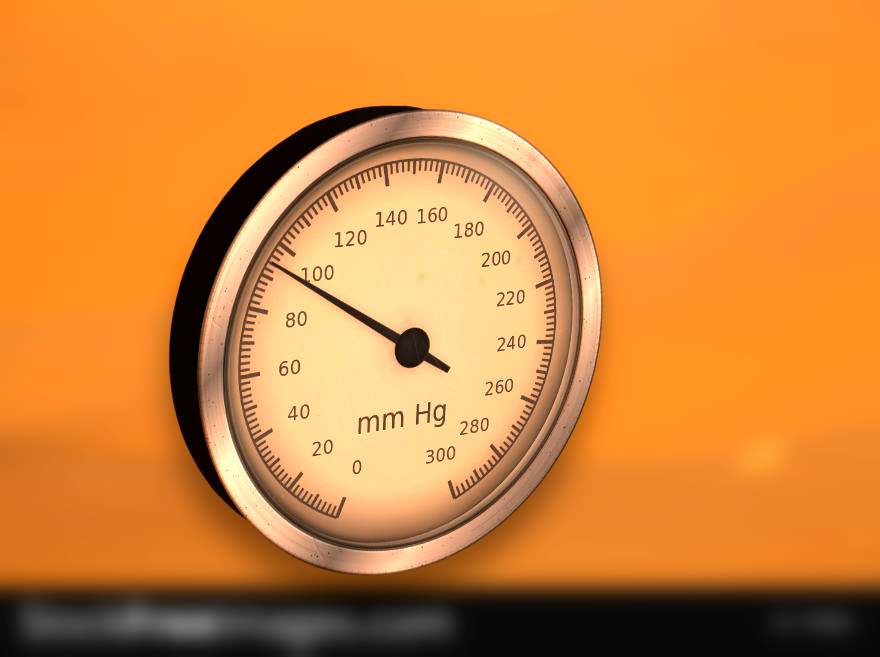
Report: 94; mmHg
